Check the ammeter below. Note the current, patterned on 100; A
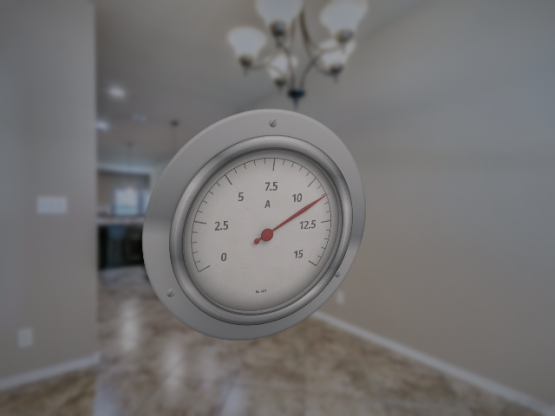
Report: 11; A
